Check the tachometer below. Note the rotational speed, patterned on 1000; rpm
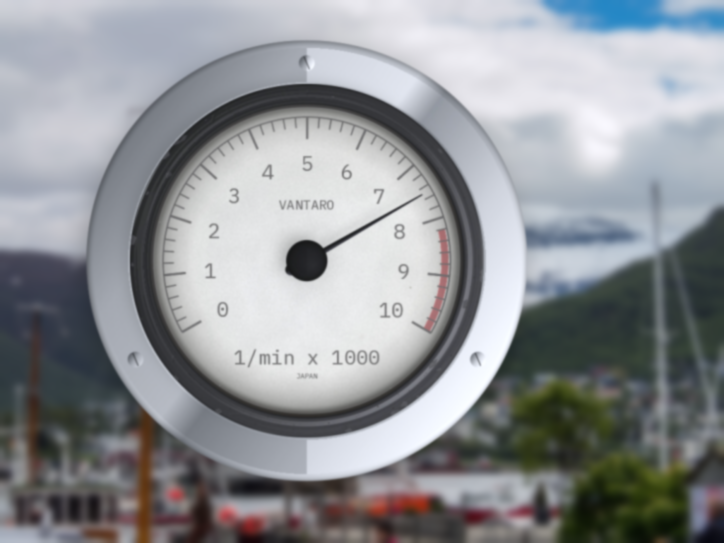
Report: 7500; rpm
